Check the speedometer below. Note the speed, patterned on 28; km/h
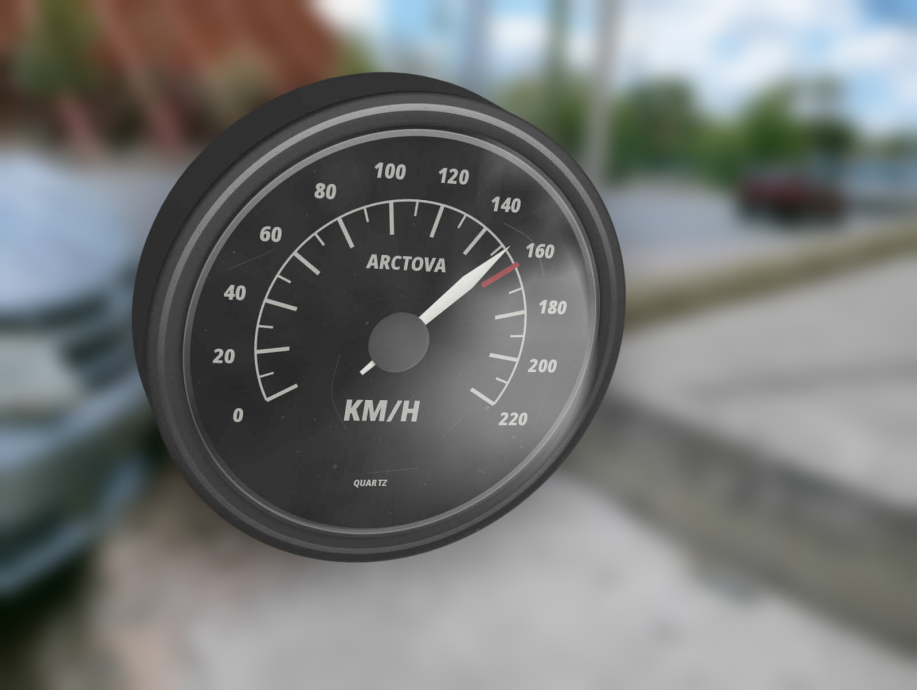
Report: 150; km/h
